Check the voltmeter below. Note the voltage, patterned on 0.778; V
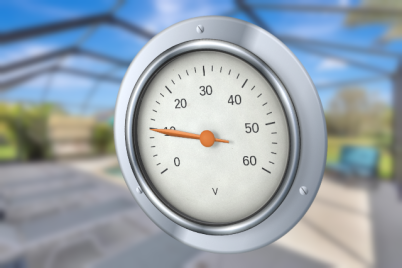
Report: 10; V
